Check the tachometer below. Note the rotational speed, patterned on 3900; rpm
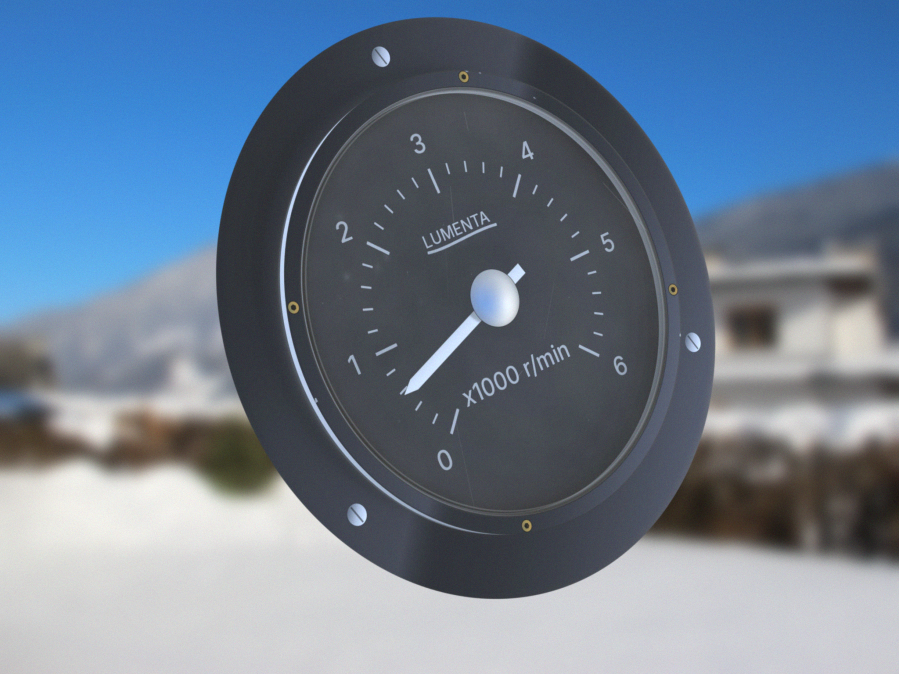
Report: 600; rpm
